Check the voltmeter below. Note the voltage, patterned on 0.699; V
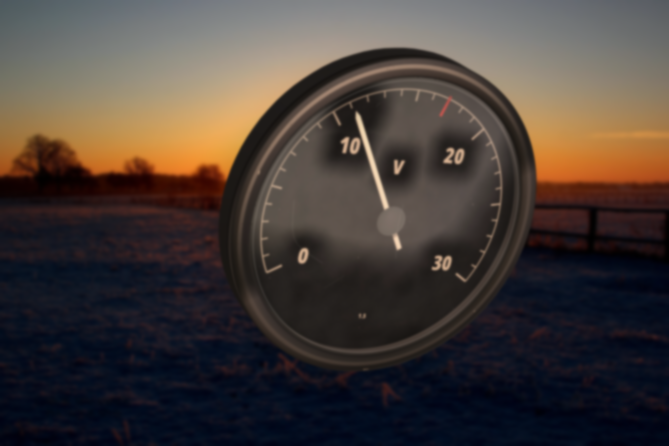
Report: 11; V
